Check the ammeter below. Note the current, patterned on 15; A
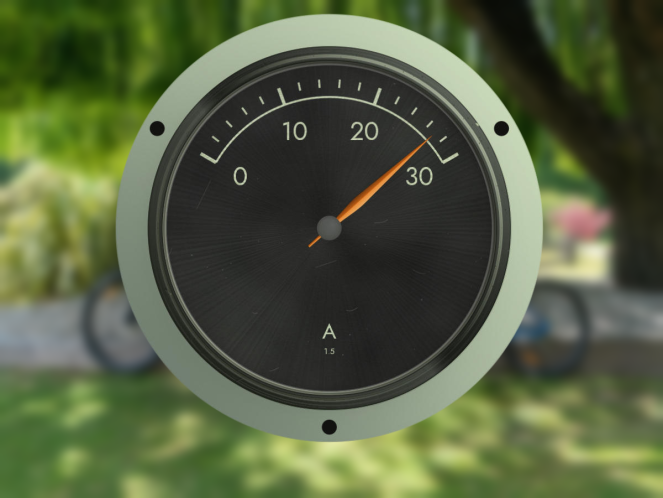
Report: 27; A
